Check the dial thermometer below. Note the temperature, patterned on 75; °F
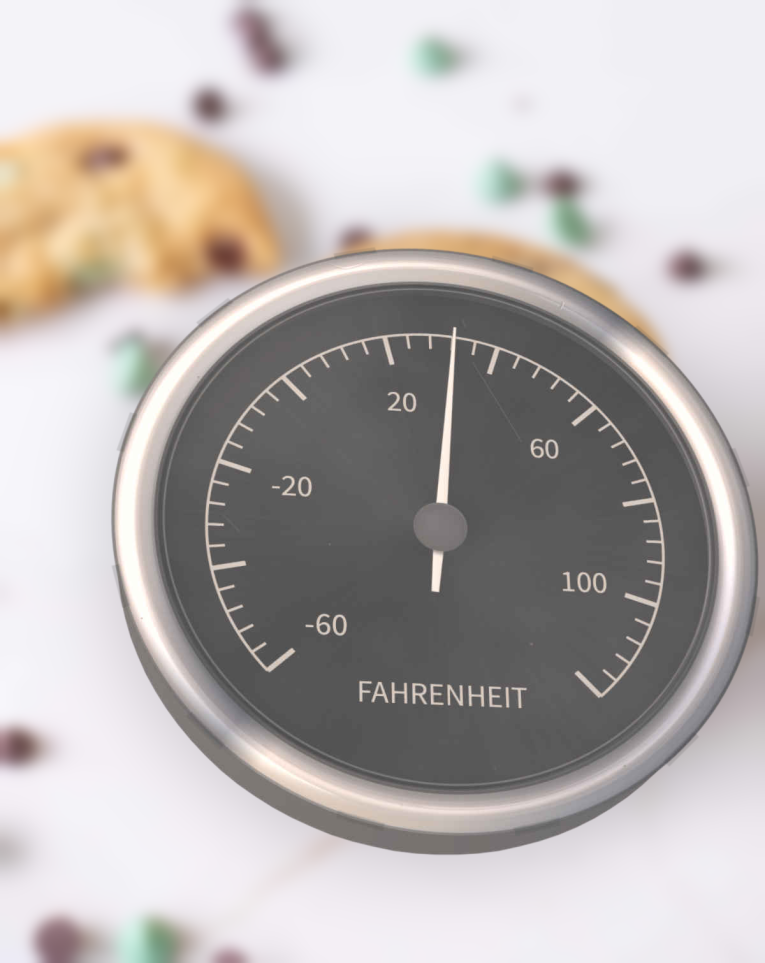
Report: 32; °F
